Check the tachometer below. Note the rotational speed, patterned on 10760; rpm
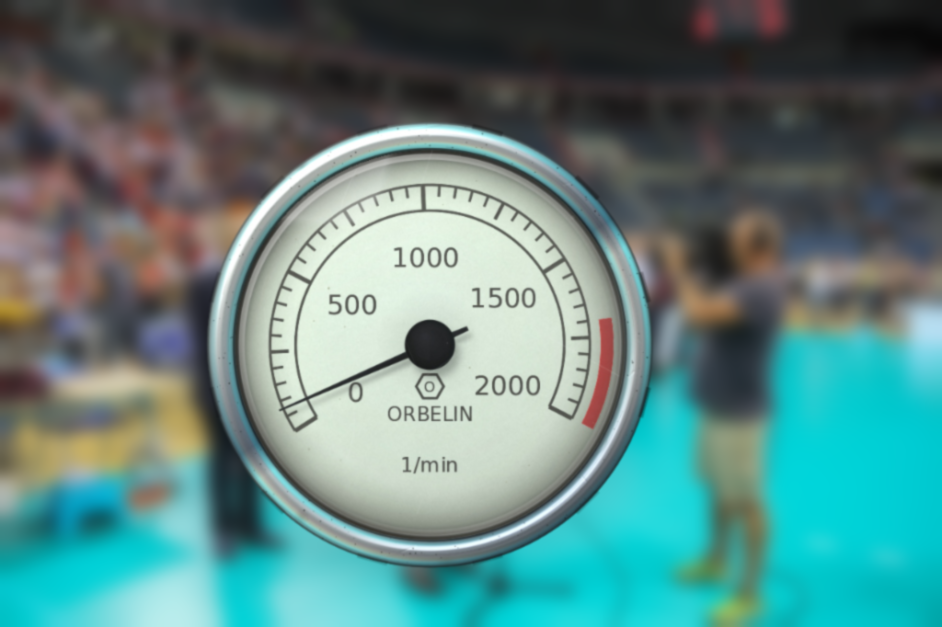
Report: 75; rpm
